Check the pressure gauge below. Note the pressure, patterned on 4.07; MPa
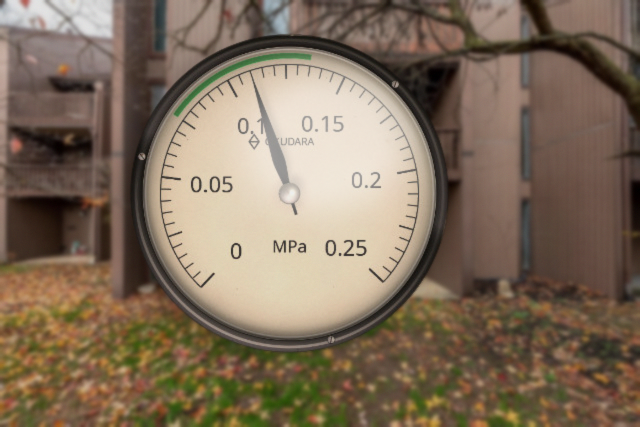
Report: 0.11; MPa
